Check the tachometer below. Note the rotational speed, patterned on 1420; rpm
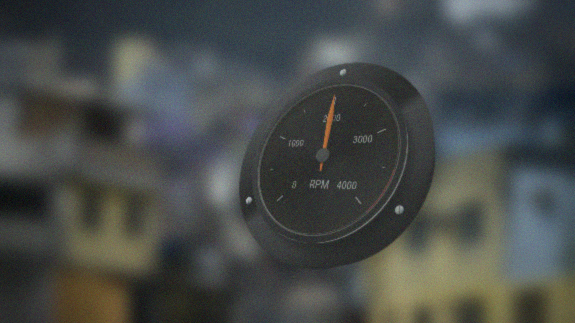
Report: 2000; rpm
